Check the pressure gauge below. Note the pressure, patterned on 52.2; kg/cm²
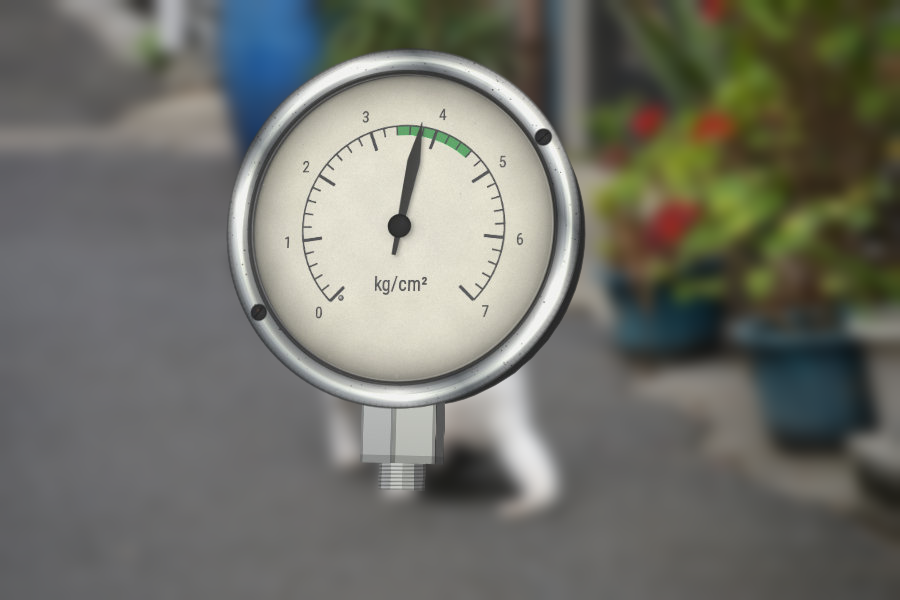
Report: 3.8; kg/cm²
